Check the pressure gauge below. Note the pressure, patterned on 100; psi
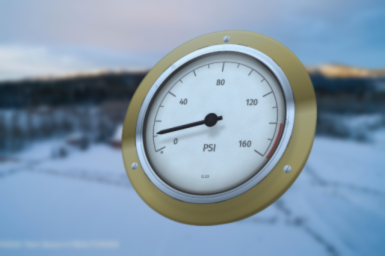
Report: 10; psi
